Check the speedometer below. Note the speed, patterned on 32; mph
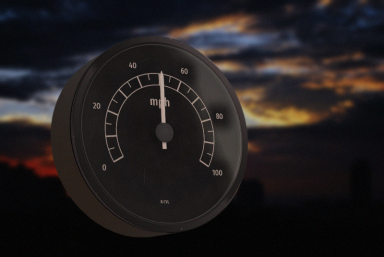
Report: 50; mph
